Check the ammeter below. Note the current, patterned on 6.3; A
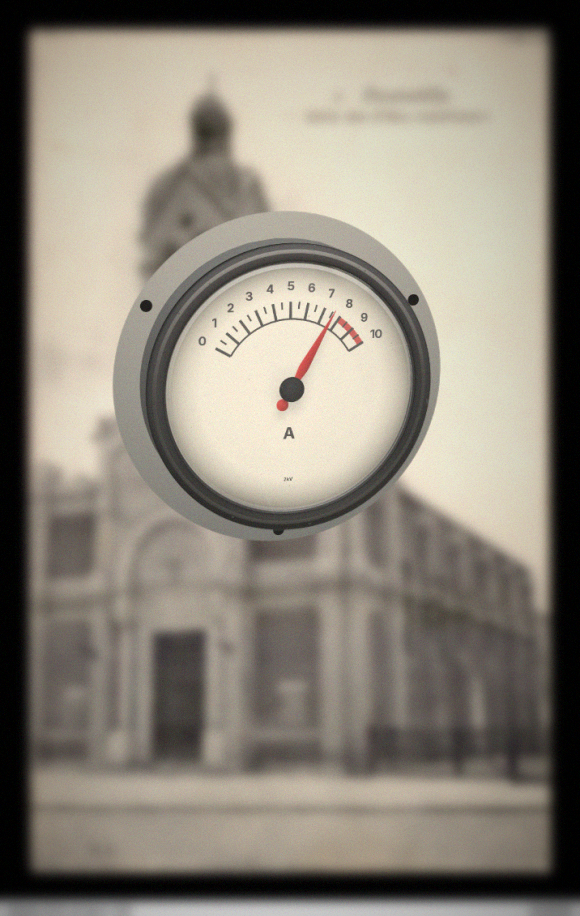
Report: 7.5; A
